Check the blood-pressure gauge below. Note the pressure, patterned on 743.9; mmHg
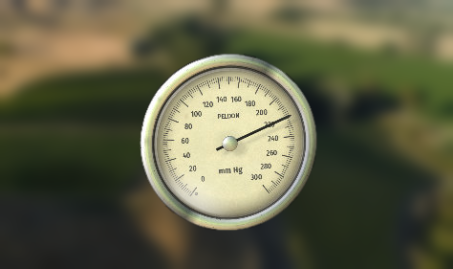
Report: 220; mmHg
